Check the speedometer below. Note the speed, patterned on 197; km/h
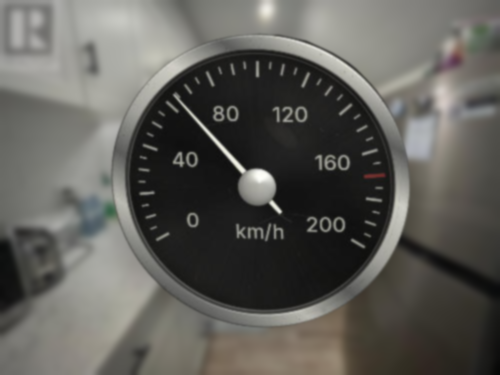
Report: 65; km/h
